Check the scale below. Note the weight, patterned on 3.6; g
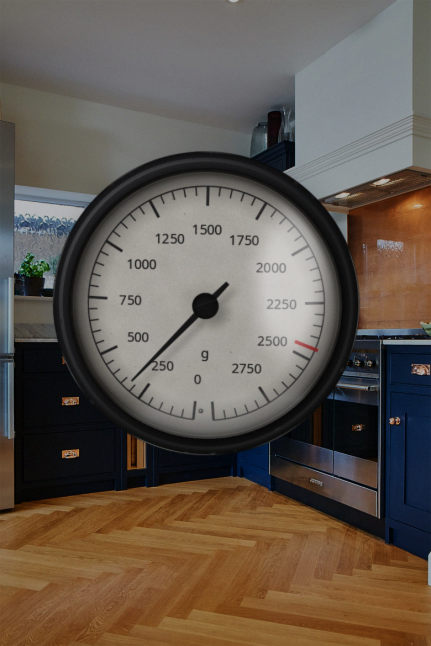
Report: 325; g
